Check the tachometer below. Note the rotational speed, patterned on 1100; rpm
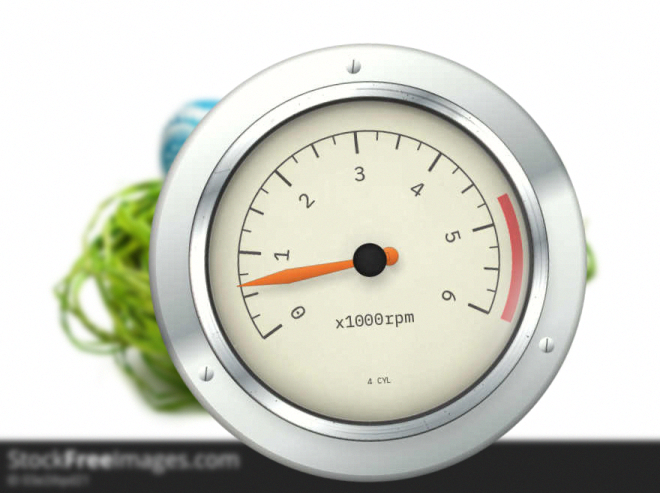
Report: 625; rpm
